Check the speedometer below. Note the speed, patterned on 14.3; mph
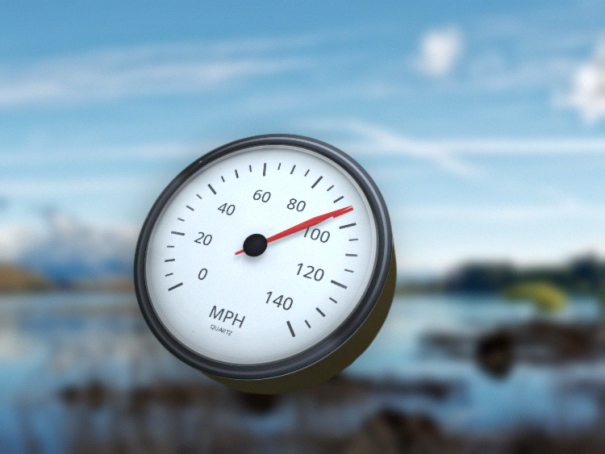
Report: 95; mph
